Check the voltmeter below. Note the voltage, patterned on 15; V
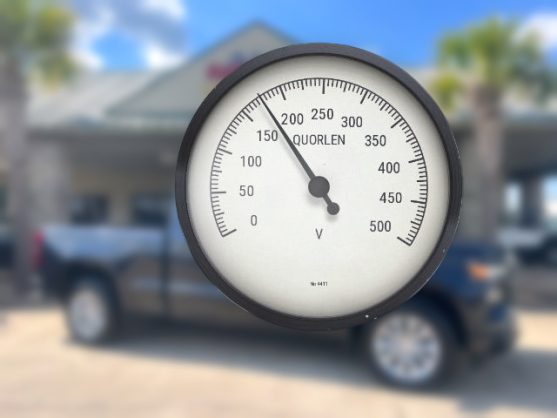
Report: 175; V
